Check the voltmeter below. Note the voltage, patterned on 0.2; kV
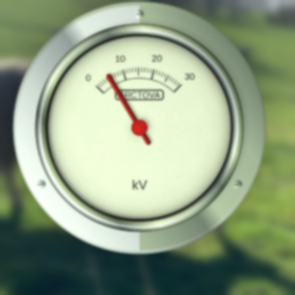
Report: 5; kV
